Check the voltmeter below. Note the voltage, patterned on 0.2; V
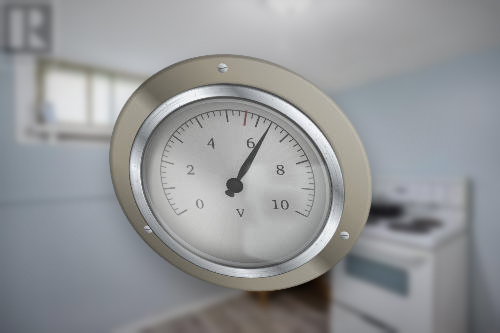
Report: 6.4; V
